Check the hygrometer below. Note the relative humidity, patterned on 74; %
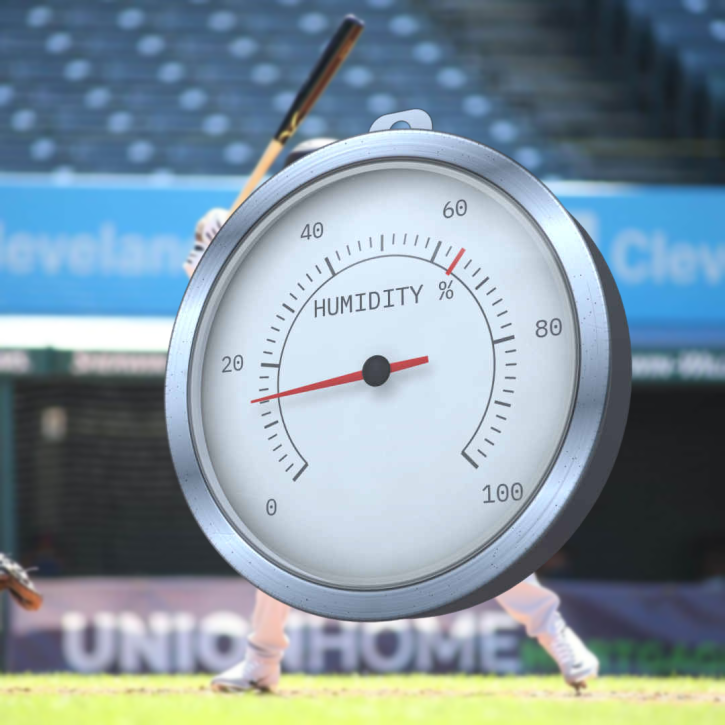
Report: 14; %
